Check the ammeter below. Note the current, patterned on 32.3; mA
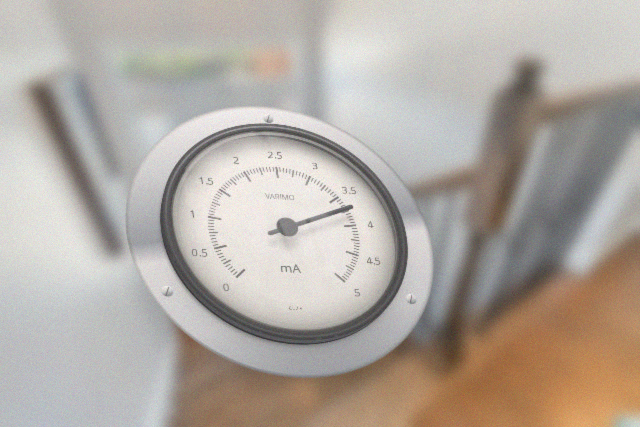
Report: 3.75; mA
